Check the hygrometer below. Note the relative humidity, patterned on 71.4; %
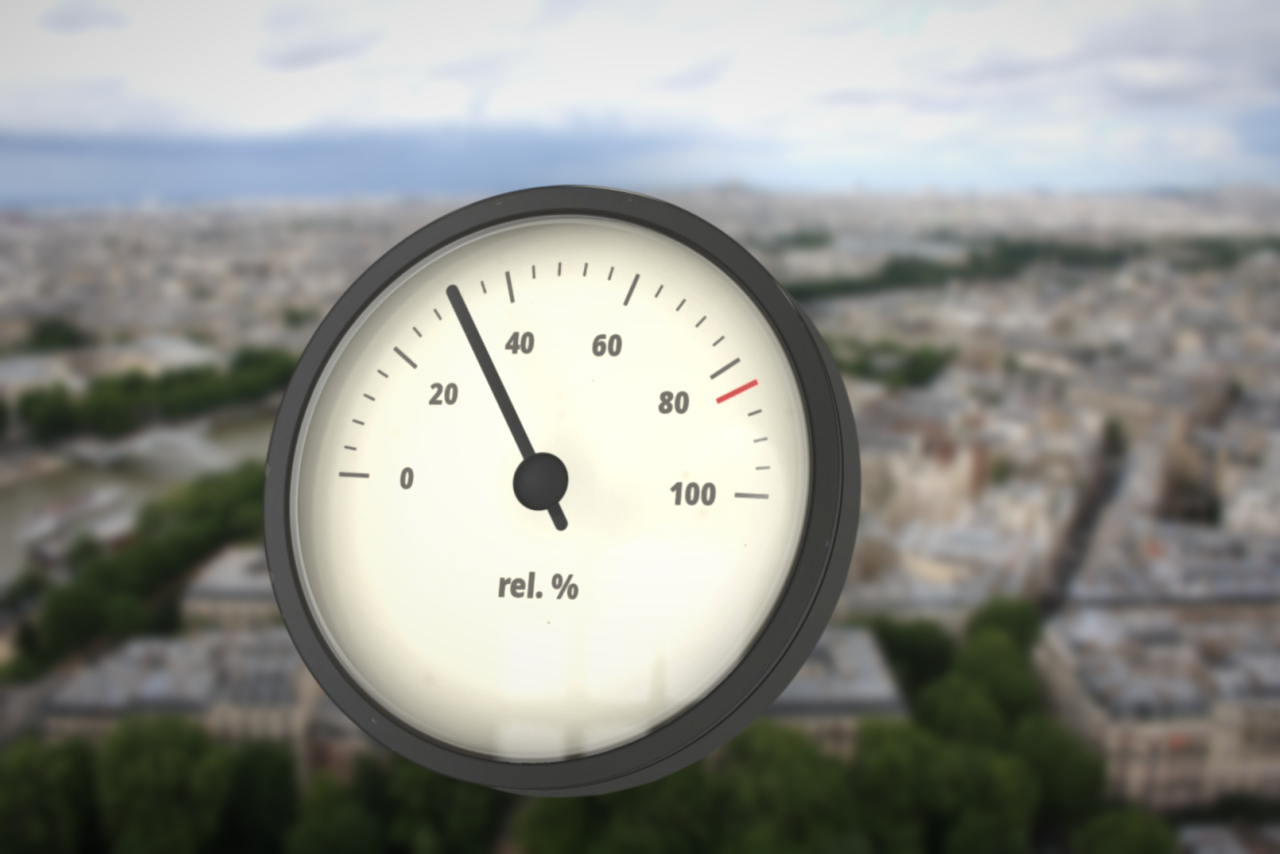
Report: 32; %
